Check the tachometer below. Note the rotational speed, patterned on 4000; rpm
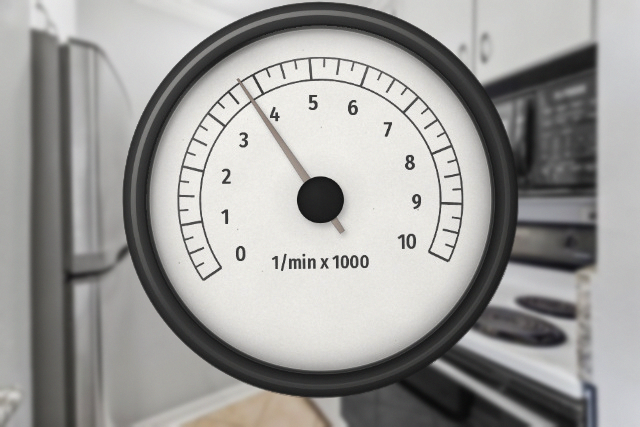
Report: 3750; rpm
